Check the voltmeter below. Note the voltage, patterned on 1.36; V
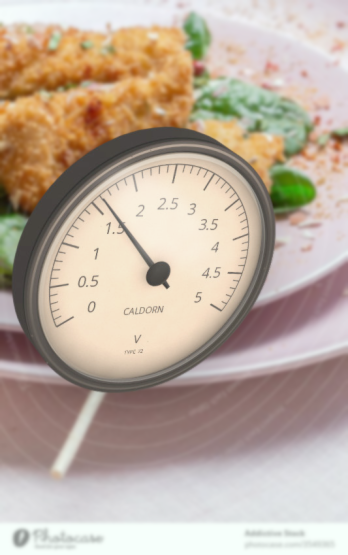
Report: 1.6; V
